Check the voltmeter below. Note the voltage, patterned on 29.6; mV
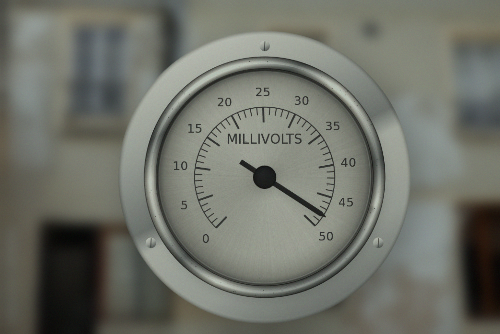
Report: 48; mV
